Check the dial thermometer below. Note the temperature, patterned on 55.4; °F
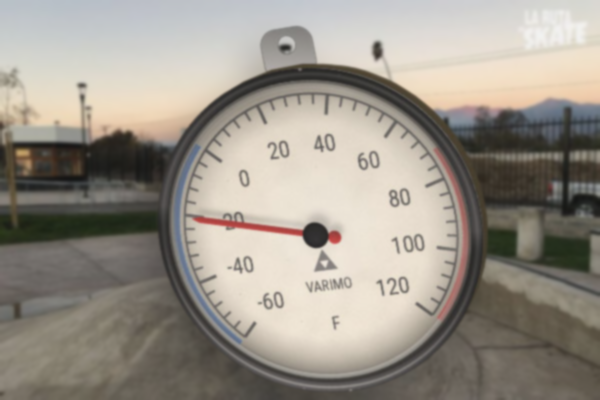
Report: -20; °F
